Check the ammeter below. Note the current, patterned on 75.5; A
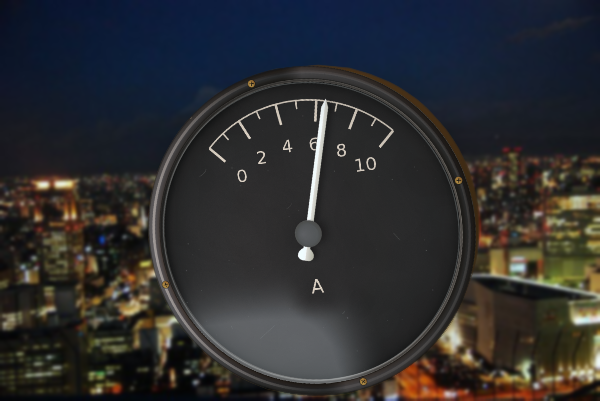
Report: 6.5; A
